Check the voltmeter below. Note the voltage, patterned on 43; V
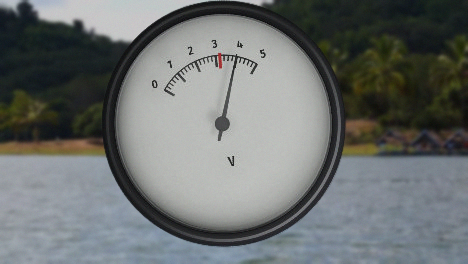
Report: 4; V
